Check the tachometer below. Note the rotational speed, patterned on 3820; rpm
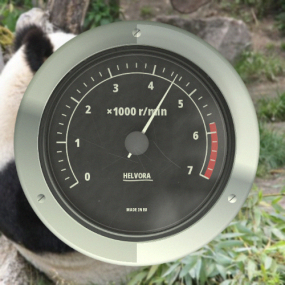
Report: 4500; rpm
